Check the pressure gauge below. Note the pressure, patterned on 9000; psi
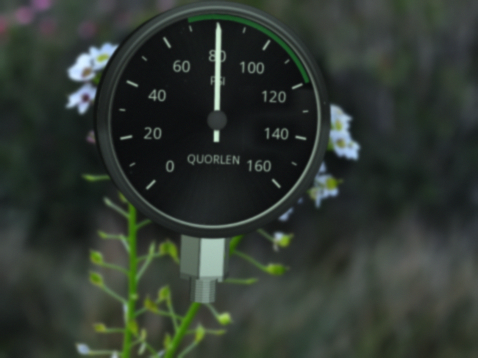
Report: 80; psi
